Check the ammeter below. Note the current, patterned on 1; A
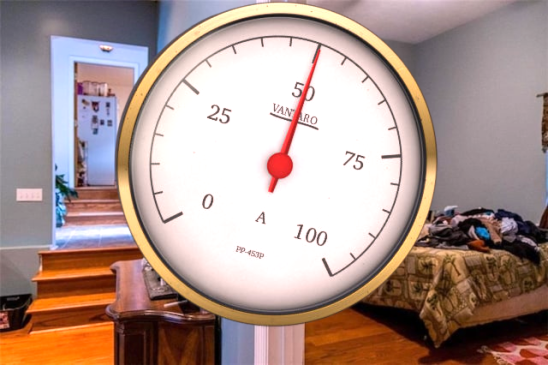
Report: 50; A
